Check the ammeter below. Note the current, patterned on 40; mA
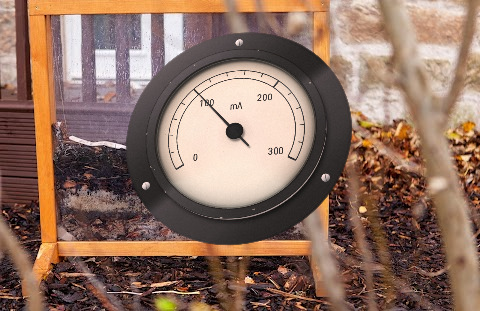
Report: 100; mA
